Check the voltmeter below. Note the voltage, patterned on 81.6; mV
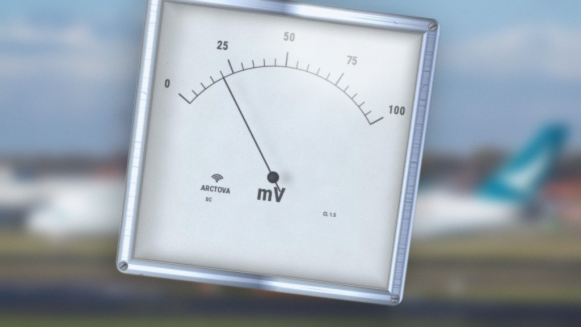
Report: 20; mV
